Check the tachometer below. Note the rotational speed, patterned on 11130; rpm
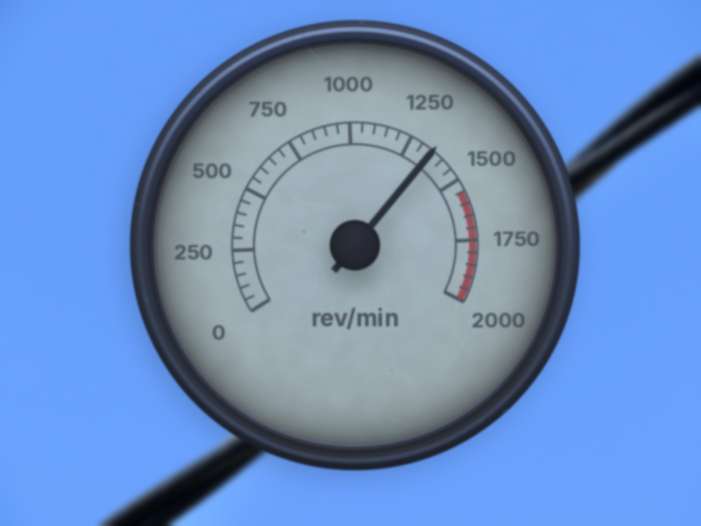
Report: 1350; rpm
